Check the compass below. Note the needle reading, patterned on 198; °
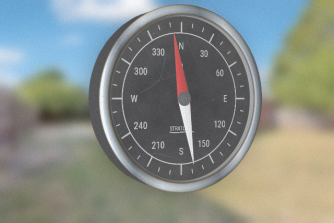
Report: 350; °
